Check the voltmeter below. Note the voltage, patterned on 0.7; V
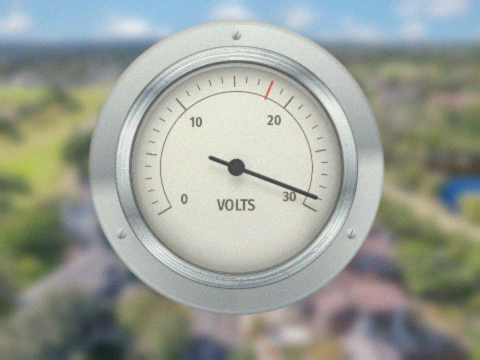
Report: 29; V
